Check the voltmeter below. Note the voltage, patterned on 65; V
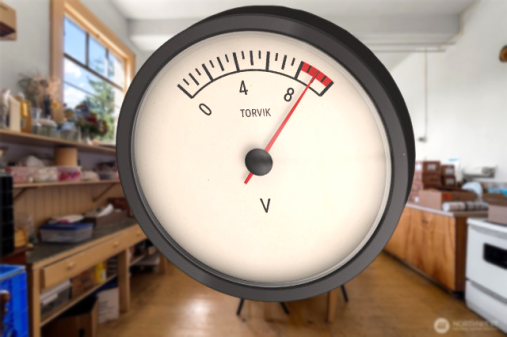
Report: 9; V
